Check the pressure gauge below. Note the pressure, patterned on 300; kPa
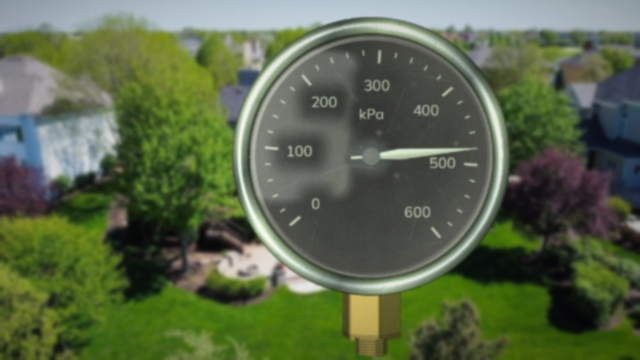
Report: 480; kPa
